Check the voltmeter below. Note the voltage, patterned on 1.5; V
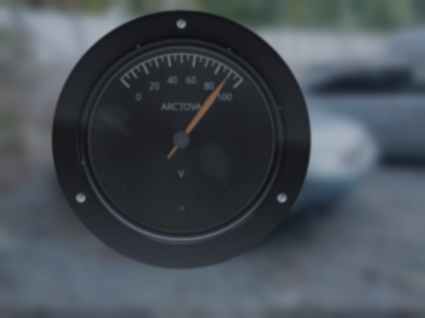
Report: 90; V
